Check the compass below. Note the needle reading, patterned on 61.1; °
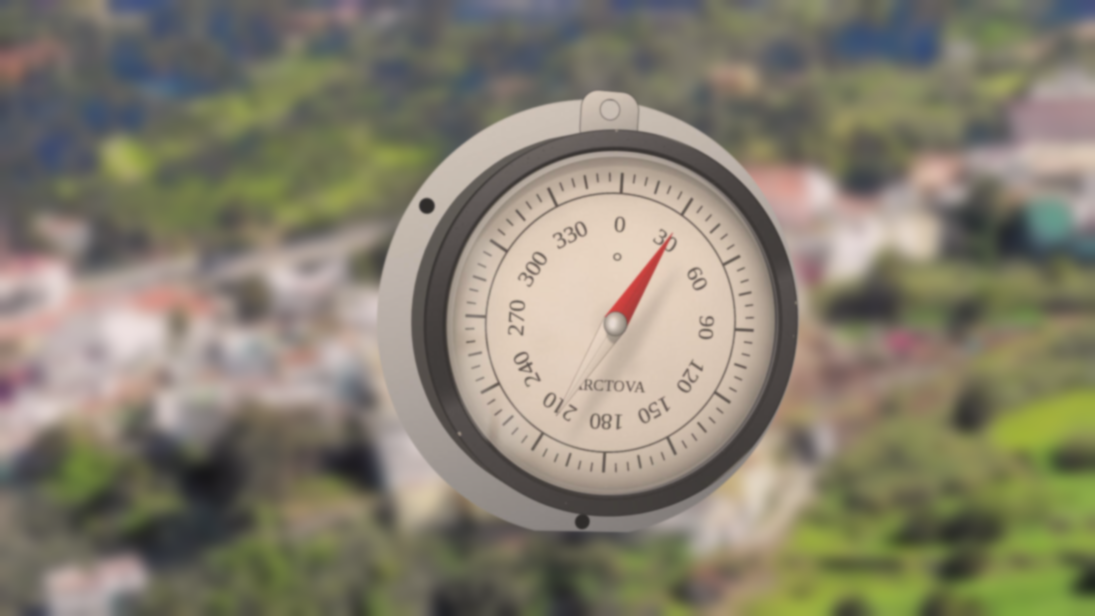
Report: 30; °
